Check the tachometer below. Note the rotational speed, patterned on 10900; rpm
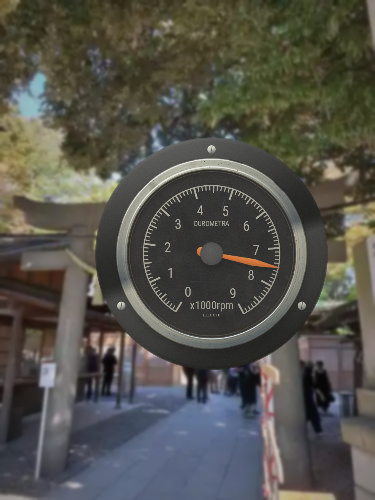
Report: 7500; rpm
